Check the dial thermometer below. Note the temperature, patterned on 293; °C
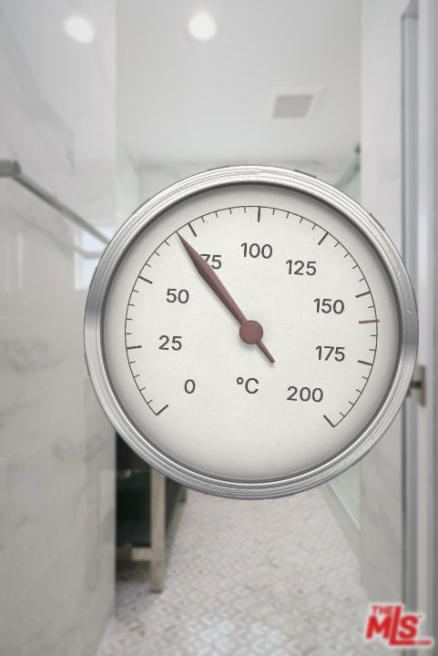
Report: 70; °C
